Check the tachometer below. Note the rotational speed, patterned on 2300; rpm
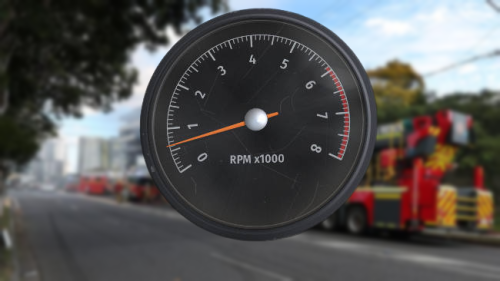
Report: 600; rpm
